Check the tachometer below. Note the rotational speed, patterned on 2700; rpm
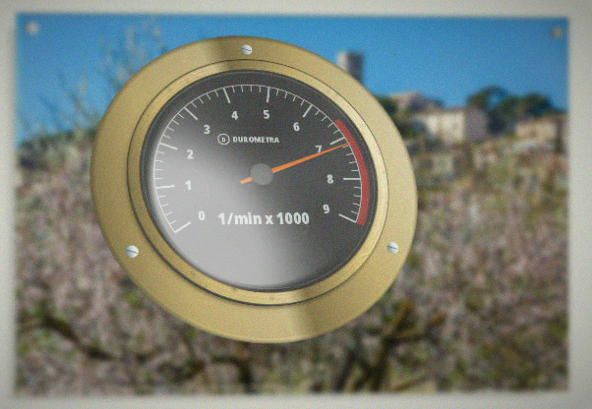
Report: 7200; rpm
